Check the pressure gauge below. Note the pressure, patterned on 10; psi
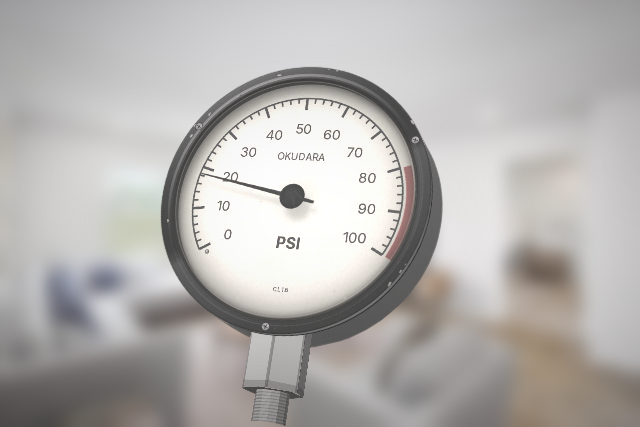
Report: 18; psi
